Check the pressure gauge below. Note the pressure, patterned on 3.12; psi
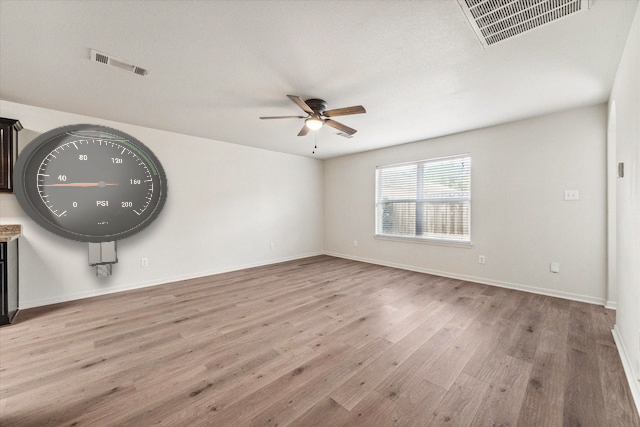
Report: 30; psi
